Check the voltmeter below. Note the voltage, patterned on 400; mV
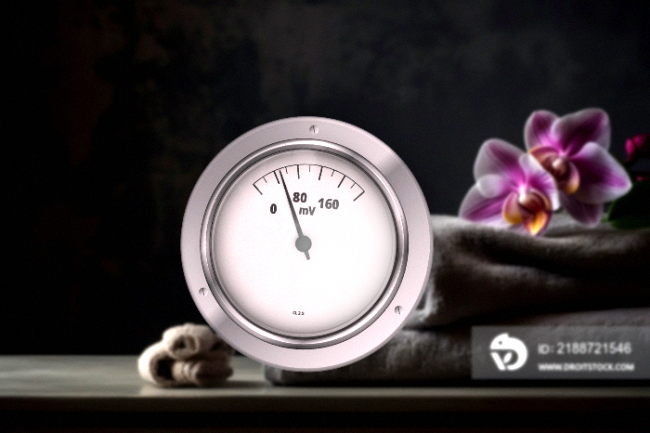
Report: 50; mV
